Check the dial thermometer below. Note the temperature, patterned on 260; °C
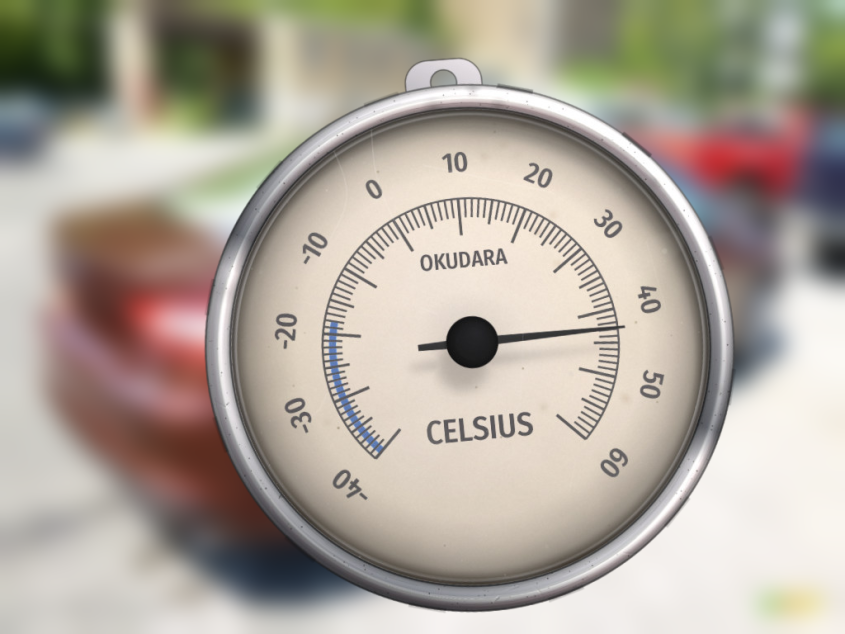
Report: 43; °C
